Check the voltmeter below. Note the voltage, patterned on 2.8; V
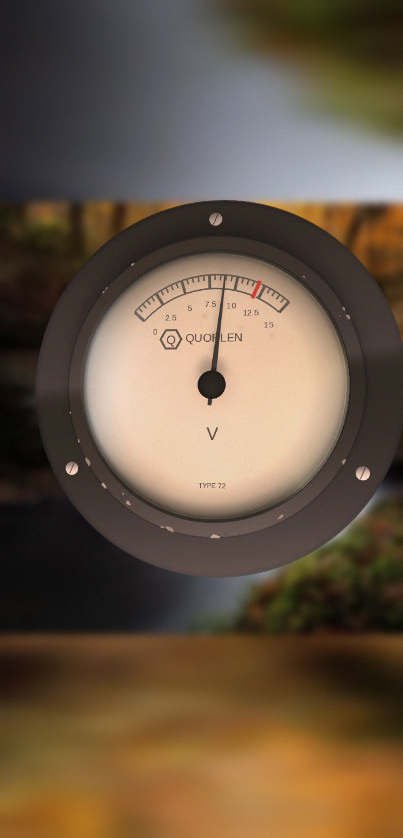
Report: 9; V
